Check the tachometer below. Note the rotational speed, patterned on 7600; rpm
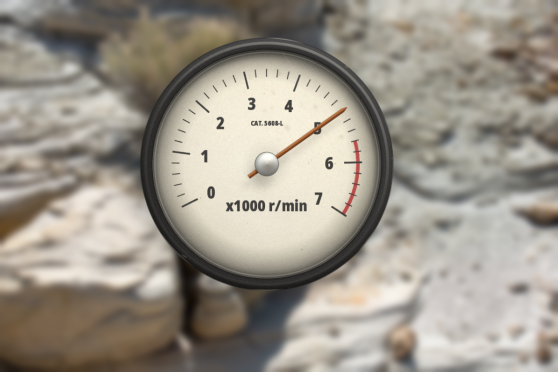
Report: 5000; rpm
